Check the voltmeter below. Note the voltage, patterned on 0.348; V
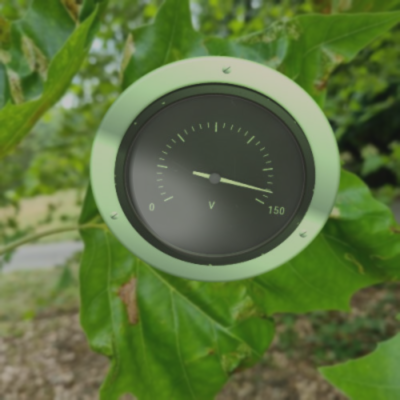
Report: 140; V
